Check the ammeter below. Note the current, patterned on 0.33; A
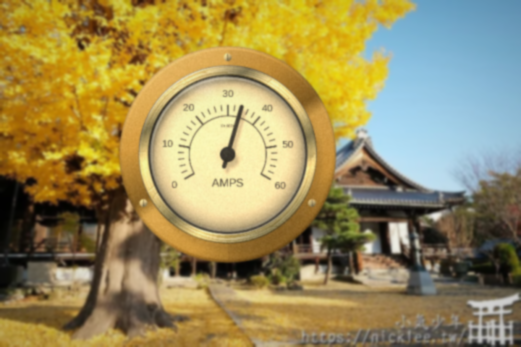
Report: 34; A
